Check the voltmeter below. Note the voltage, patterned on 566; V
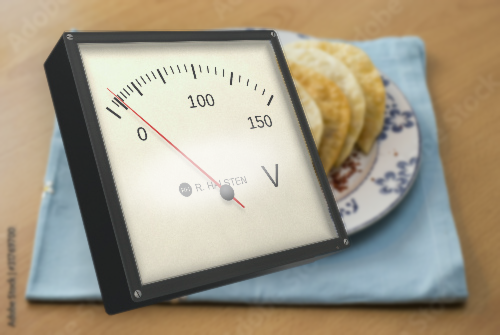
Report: 25; V
